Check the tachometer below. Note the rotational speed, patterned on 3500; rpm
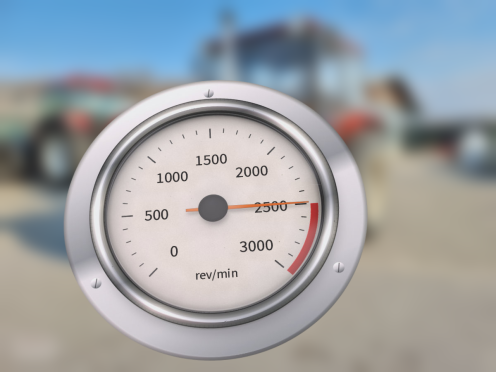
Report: 2500; rpm
